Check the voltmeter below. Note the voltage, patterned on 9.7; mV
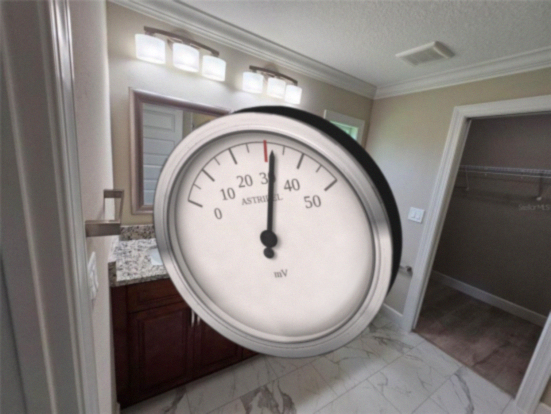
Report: 32.5; mV
